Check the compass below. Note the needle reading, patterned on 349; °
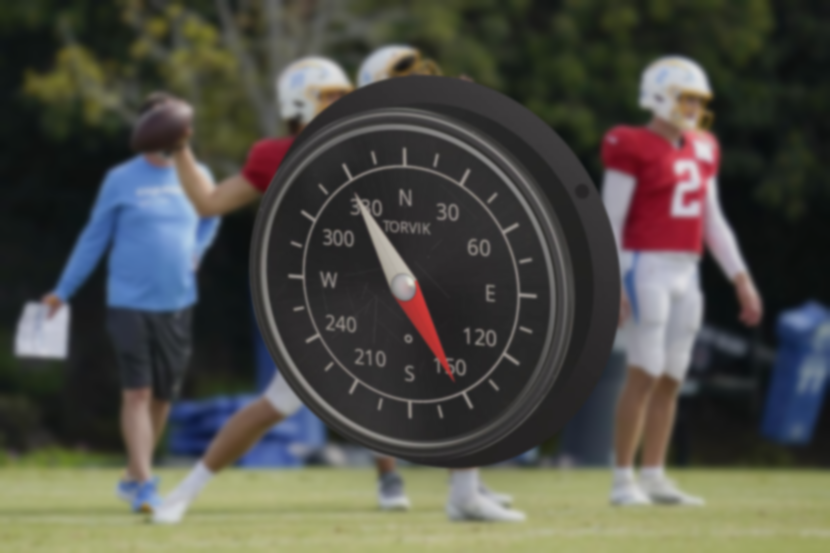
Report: 150; °
